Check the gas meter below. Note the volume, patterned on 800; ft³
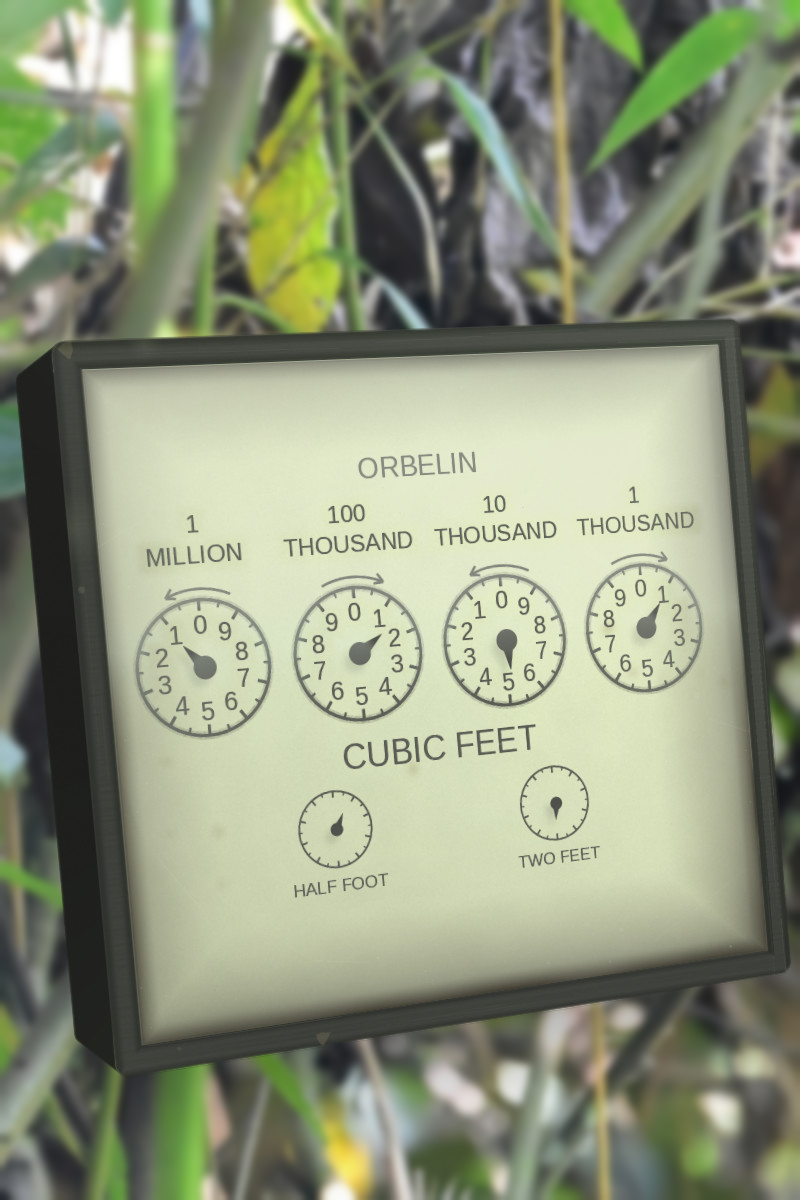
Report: 115100; ft³
